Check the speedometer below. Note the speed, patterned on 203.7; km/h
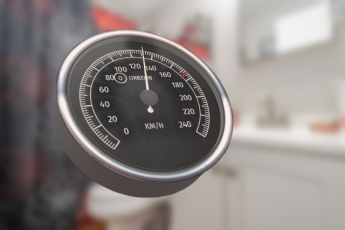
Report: 130; km/h
